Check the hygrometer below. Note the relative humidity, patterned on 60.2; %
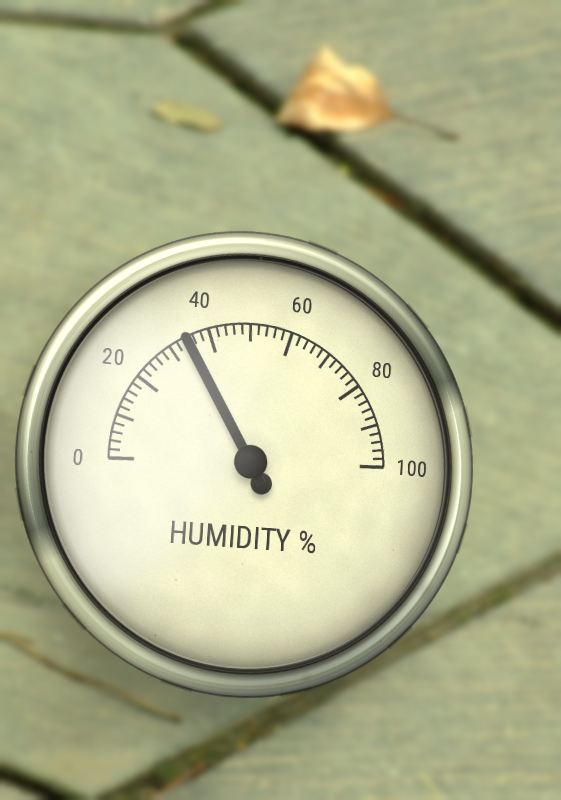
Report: 34; %
